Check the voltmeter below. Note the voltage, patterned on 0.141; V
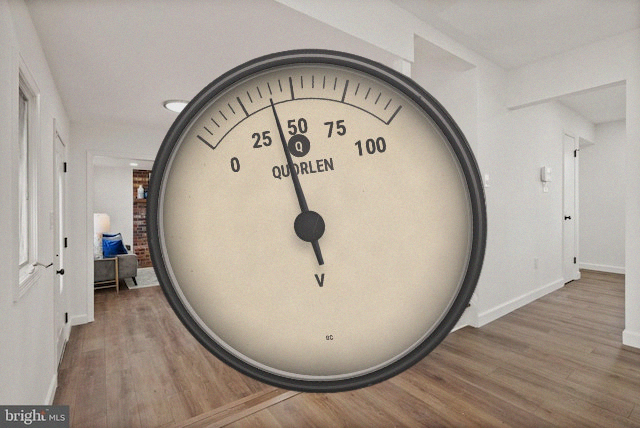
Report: 40; V
